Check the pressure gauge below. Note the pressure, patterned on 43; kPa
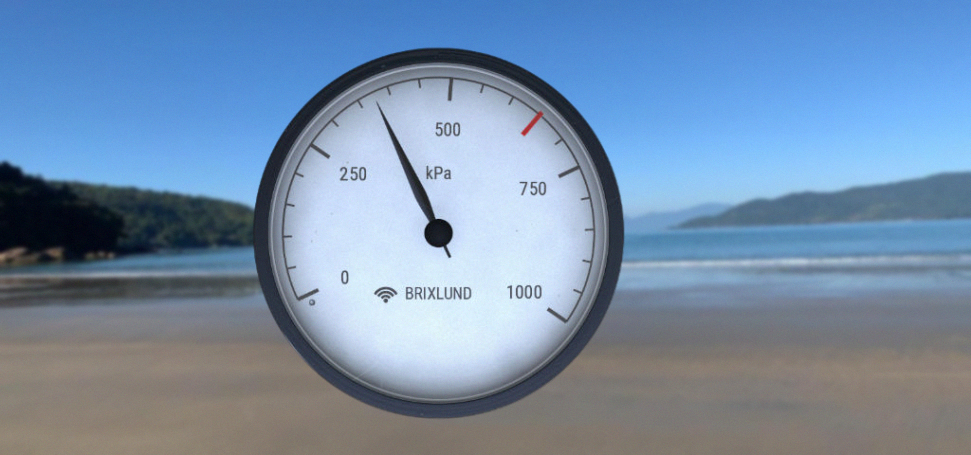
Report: 375; kPa
